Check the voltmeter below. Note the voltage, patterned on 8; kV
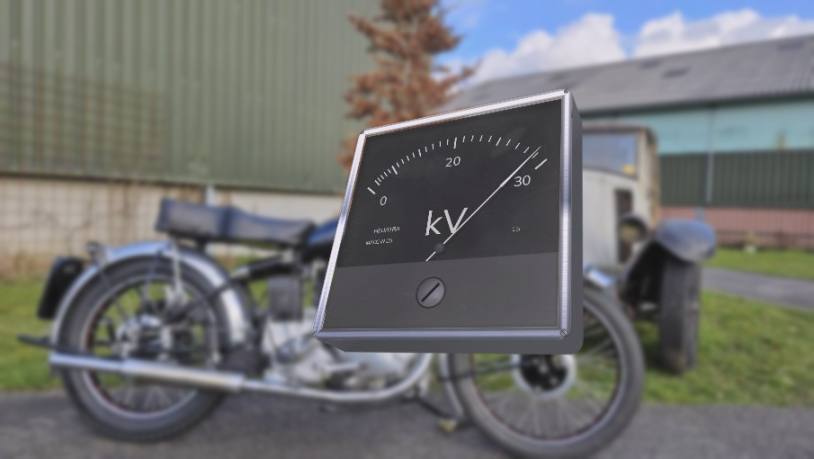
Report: 29; kV
